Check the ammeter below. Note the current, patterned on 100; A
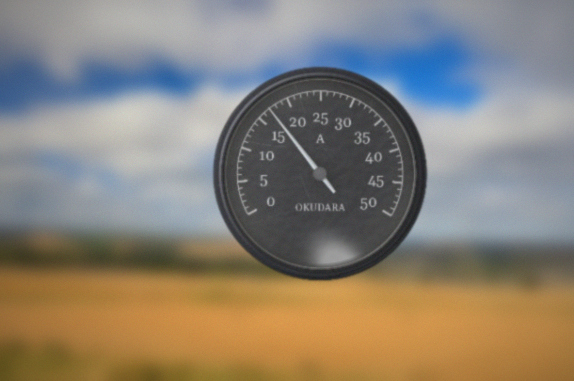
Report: 17; A
